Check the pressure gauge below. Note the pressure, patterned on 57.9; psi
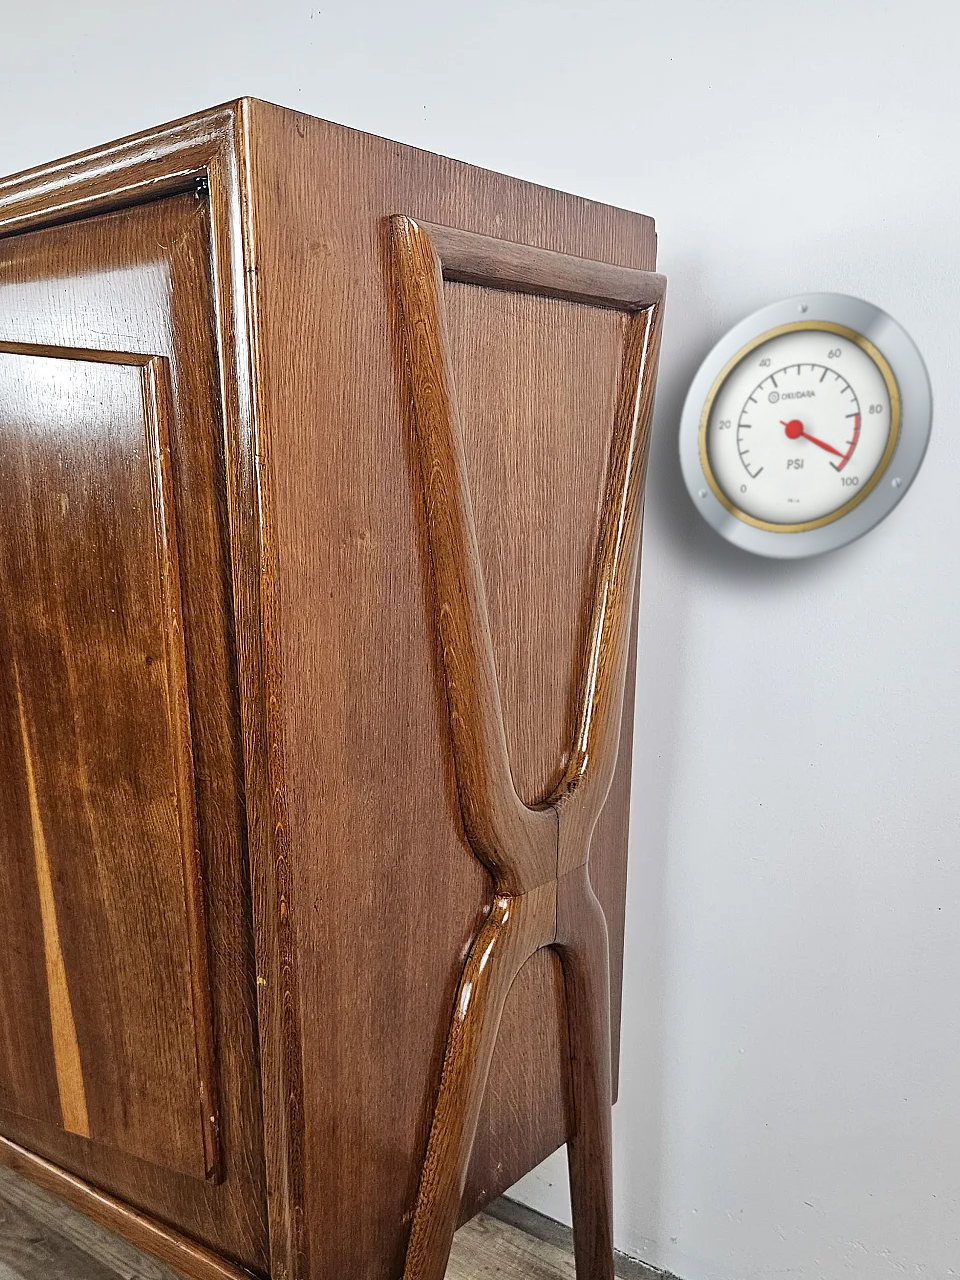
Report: 95; psi
